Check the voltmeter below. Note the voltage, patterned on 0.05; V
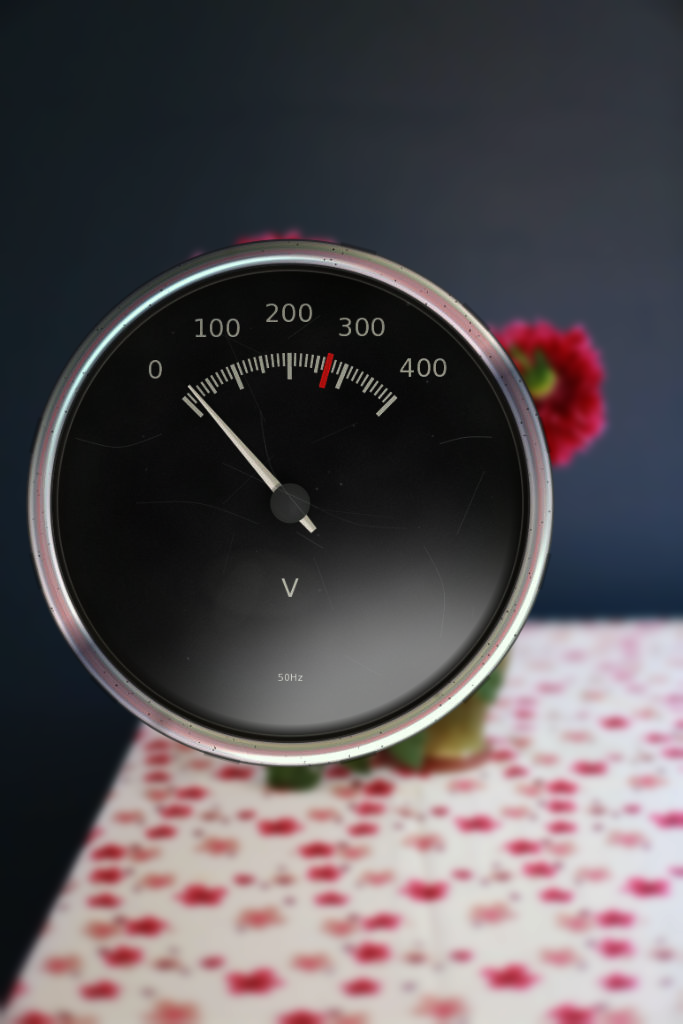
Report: 20; V
